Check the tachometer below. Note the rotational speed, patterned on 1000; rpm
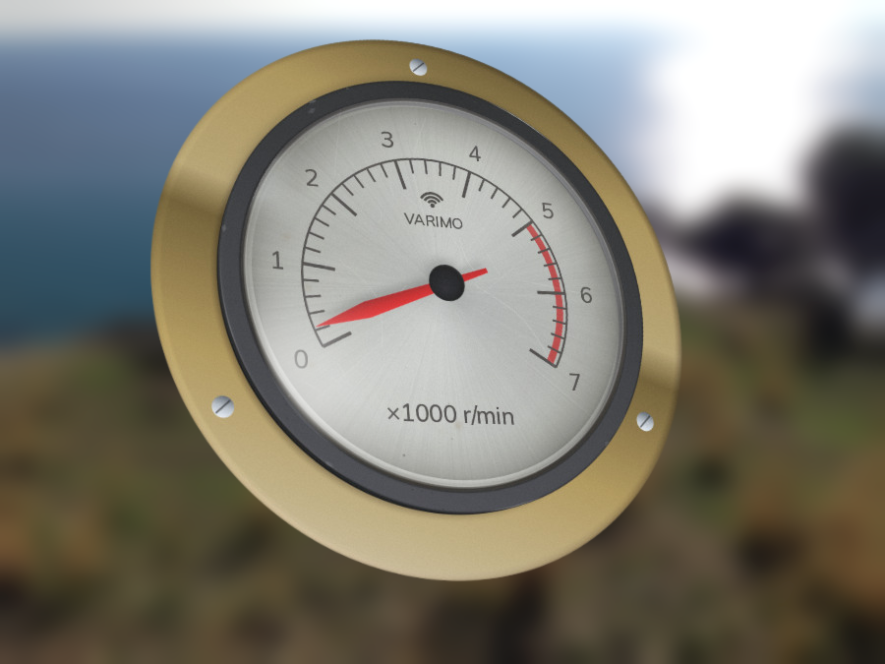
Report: 200; rpm
